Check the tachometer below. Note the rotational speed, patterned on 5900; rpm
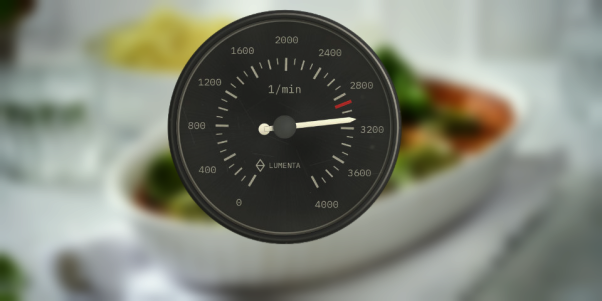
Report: 3100; rpm
